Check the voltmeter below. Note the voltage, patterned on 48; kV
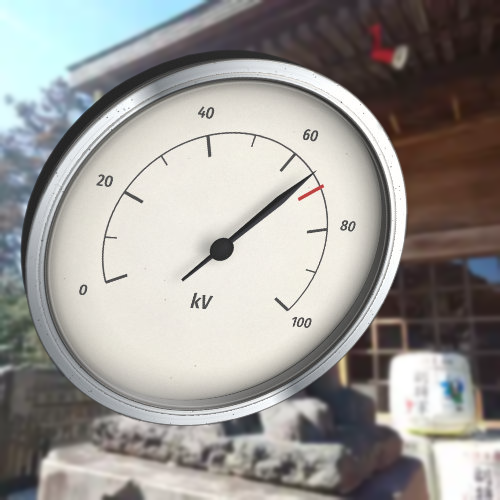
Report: 65; kV
